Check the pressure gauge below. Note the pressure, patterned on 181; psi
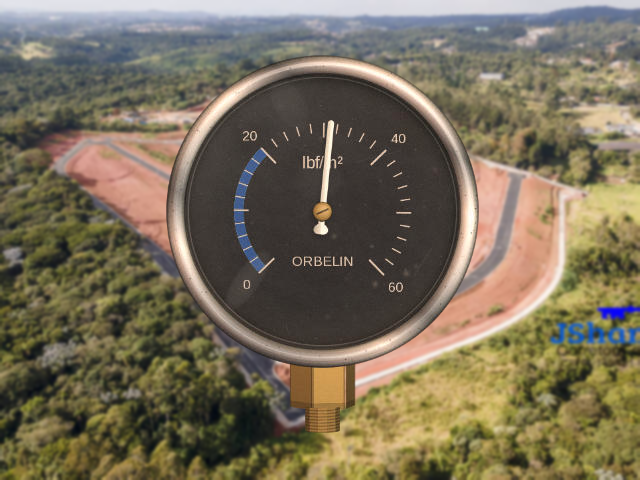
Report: 31; psi
